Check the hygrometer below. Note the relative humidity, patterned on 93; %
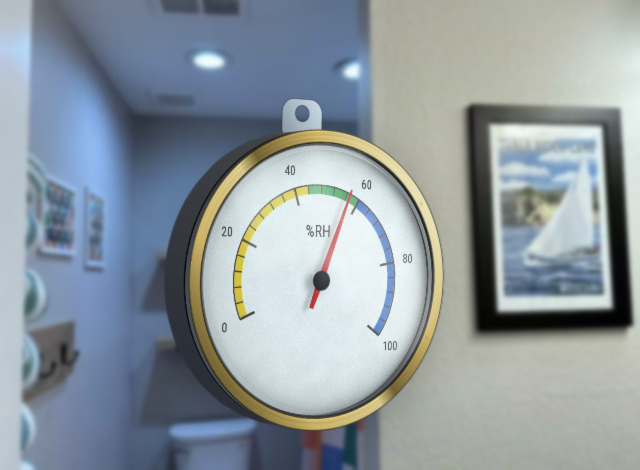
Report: 56; %
